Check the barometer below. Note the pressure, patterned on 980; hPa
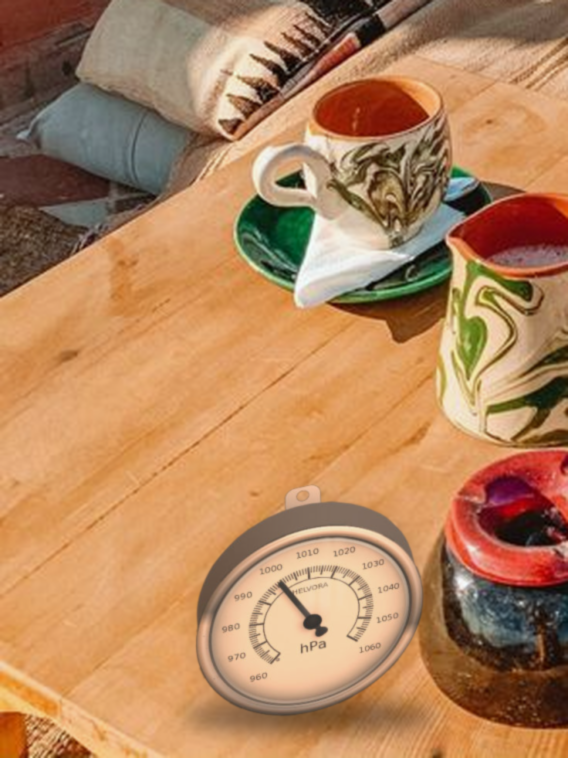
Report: 1000; hPa
